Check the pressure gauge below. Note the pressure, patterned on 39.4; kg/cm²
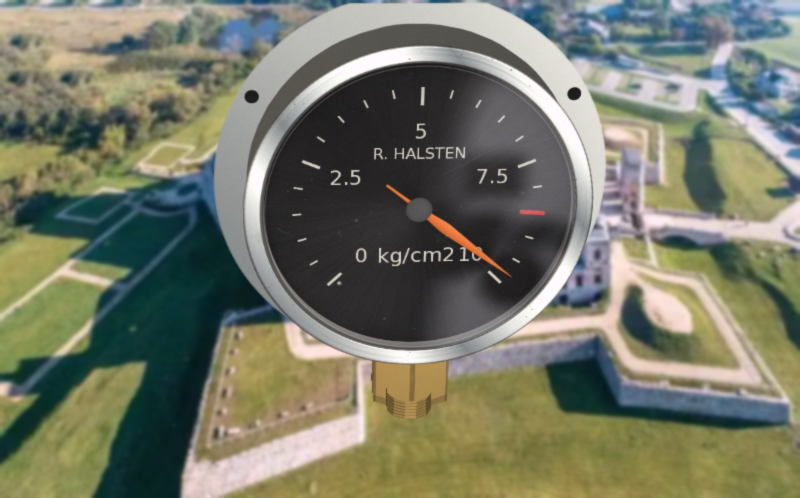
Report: 9.75; kg/cm²
